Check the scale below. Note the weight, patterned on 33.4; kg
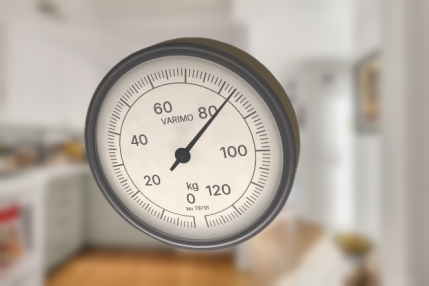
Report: 83; kg
